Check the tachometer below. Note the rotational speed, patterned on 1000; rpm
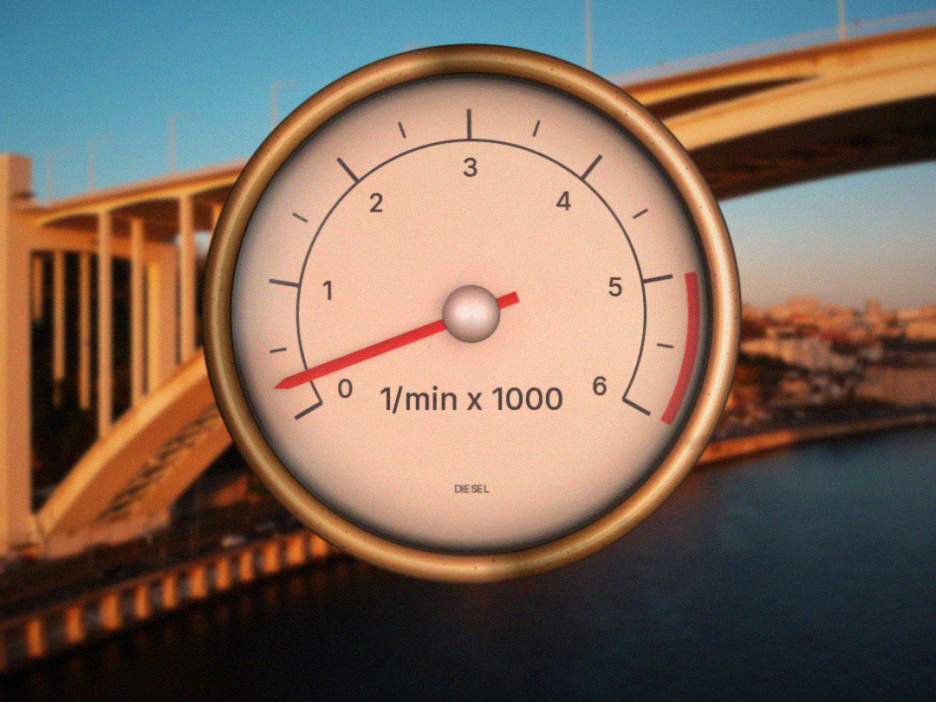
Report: 250; rpm
